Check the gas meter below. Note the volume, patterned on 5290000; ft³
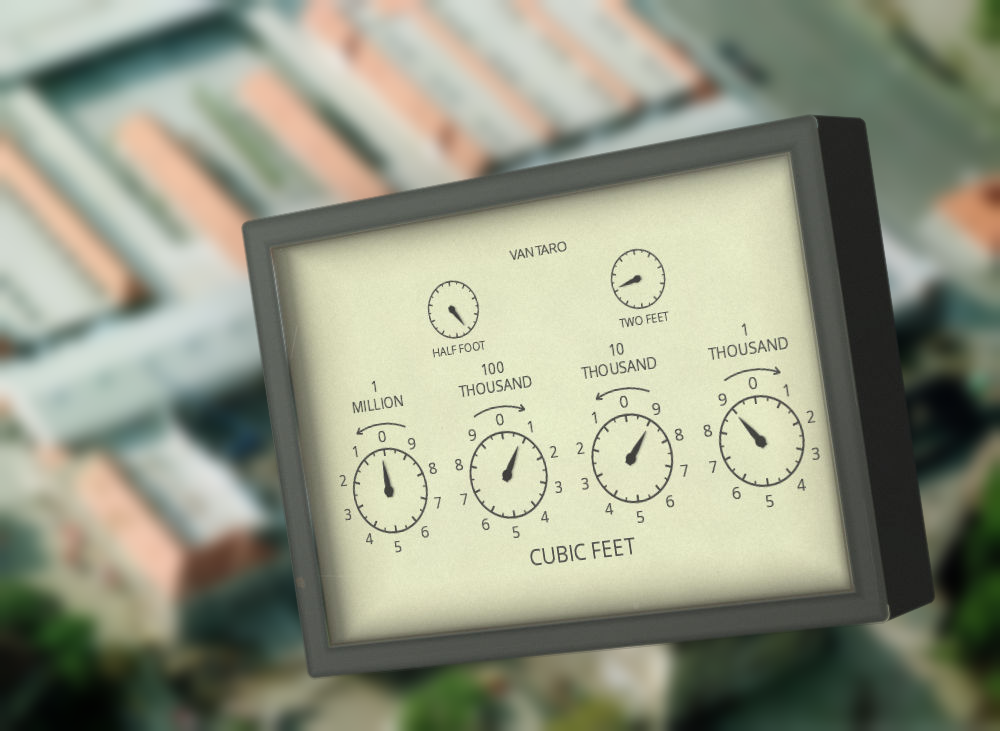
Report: 8900; ft³
